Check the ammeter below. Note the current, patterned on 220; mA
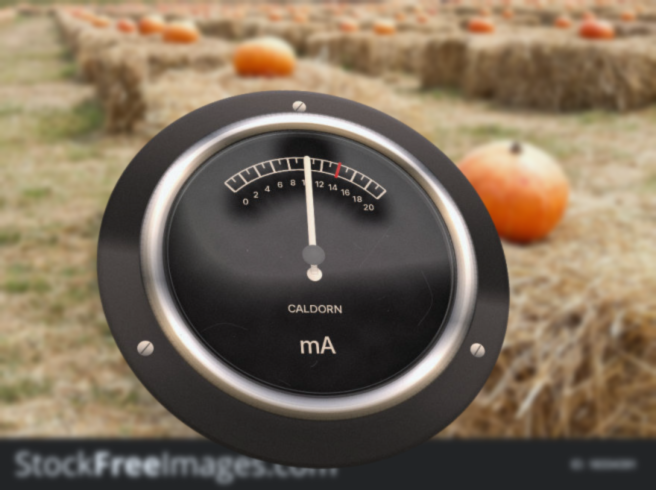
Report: 10; mA
